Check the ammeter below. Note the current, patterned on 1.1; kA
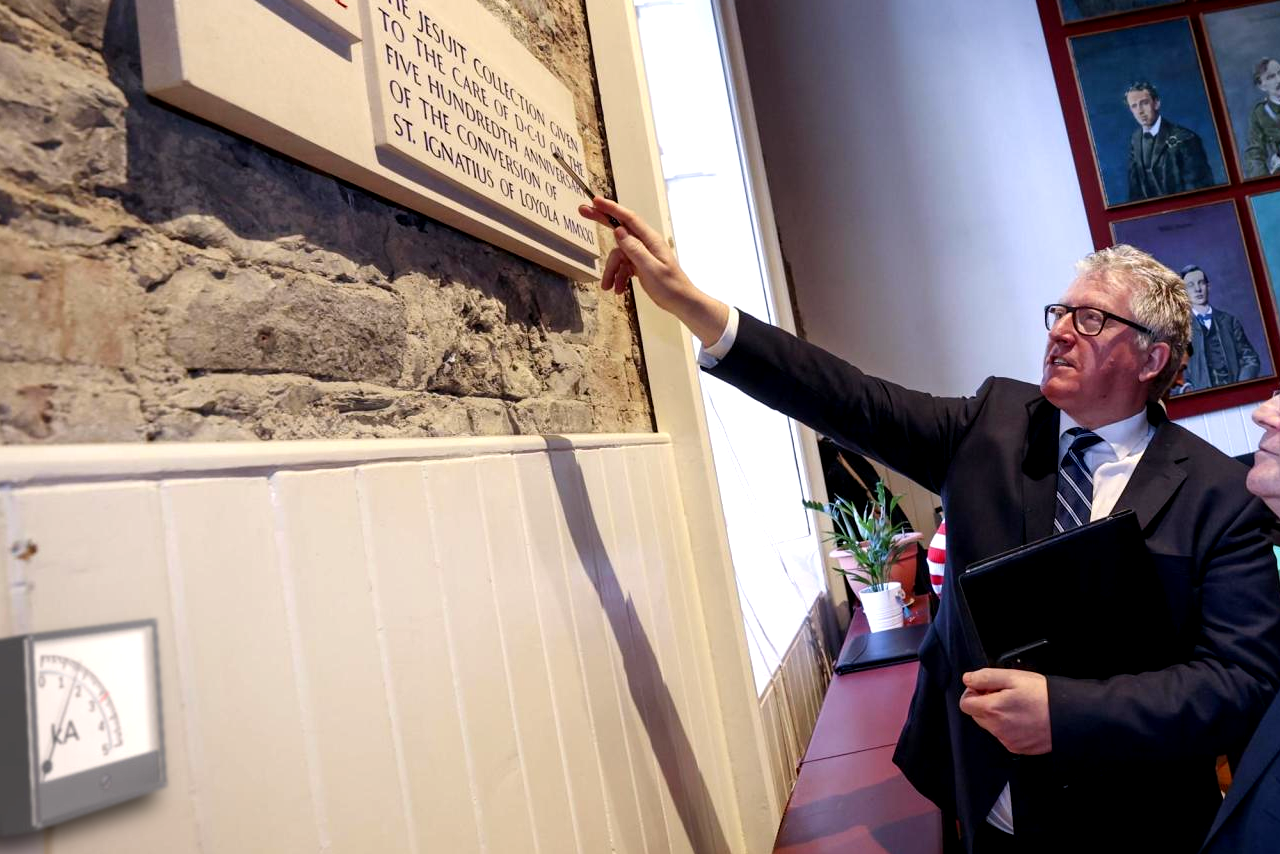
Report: 1.5; kA
